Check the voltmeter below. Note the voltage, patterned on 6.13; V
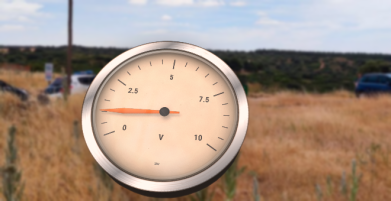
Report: 1; V
